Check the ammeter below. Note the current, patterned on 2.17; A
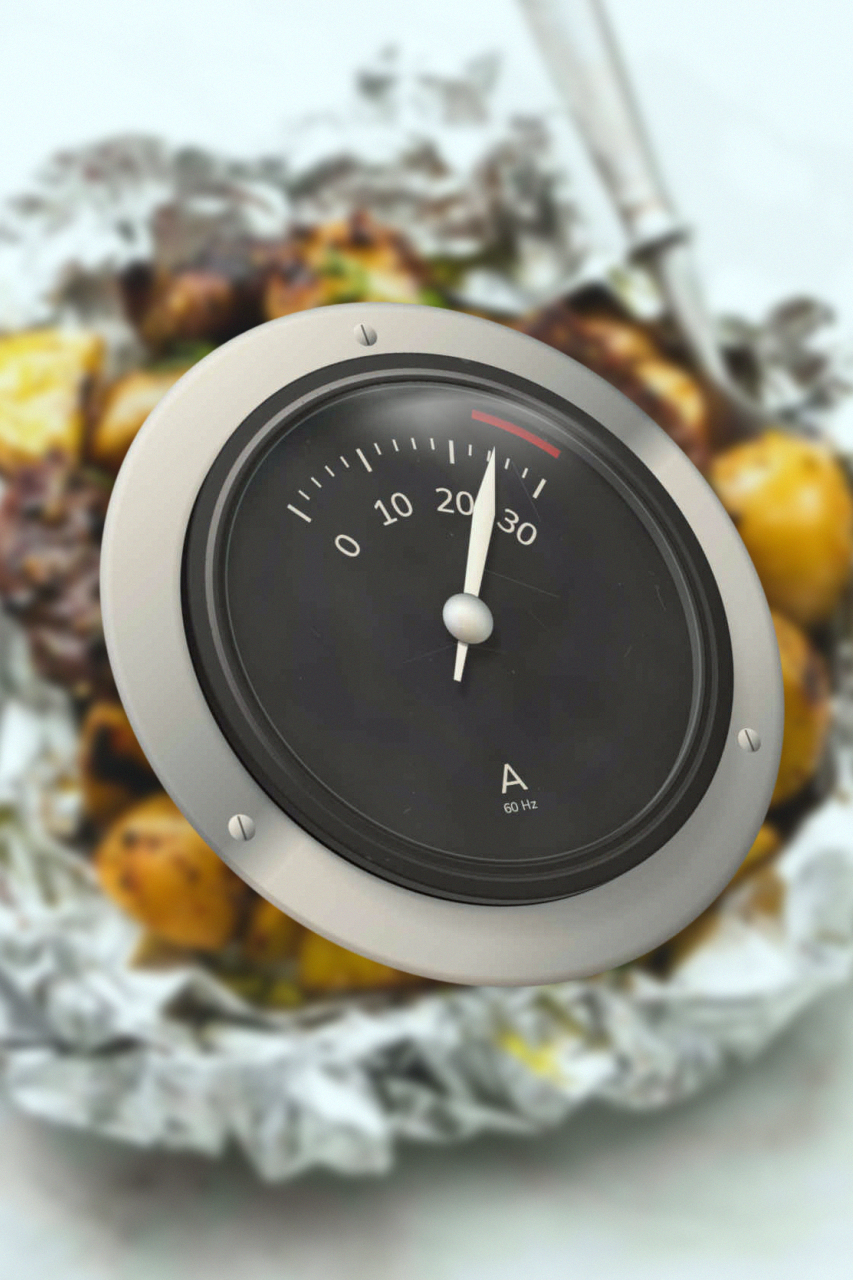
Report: 24; A
